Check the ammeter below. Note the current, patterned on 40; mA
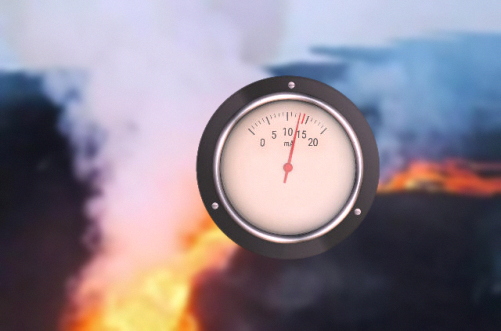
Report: 13; mA
